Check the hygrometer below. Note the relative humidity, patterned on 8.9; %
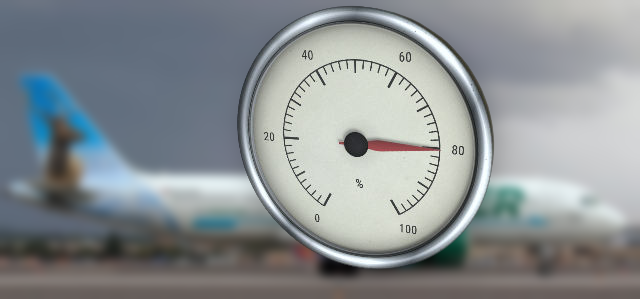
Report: 80; %
